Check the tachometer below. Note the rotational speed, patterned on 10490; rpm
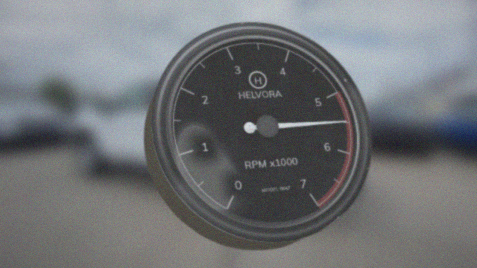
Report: 5500; rpm
